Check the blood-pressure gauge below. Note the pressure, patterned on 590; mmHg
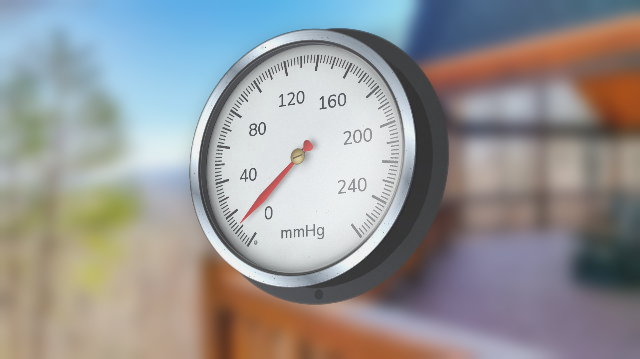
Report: 10; mmHg
